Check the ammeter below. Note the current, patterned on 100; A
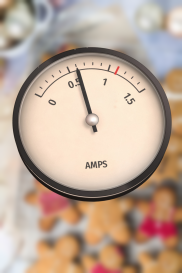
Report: 0.6; A
